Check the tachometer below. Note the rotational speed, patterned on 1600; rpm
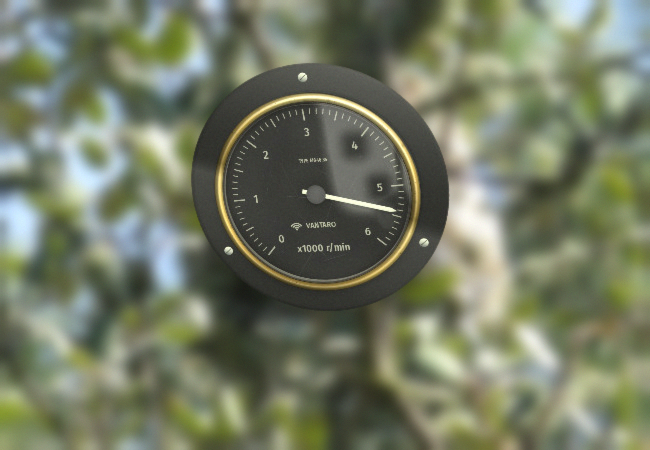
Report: 5400; rpm
